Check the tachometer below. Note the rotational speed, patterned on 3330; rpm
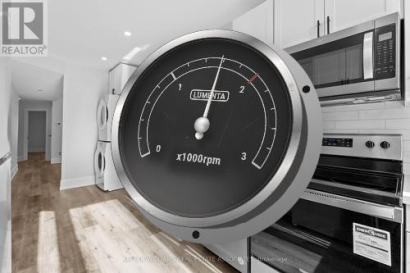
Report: 1600; rpm
